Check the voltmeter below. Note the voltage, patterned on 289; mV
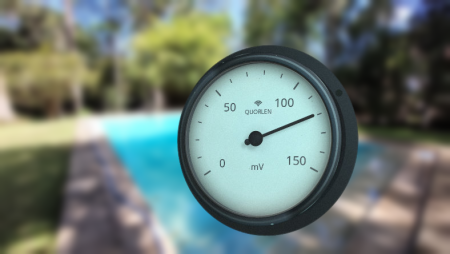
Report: 120; mV
